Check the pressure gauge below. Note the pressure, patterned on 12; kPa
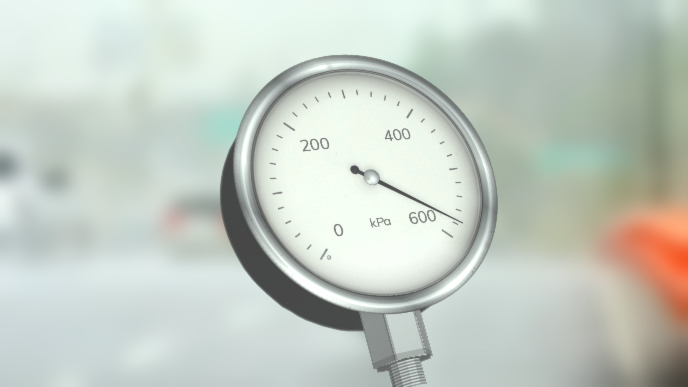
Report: 580; kPa
